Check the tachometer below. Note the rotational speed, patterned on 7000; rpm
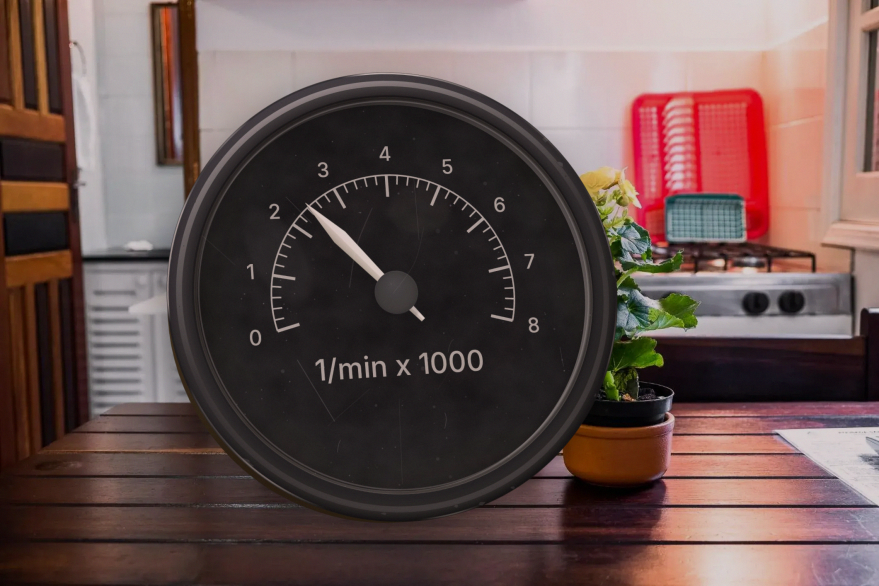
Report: 2400; rpm
